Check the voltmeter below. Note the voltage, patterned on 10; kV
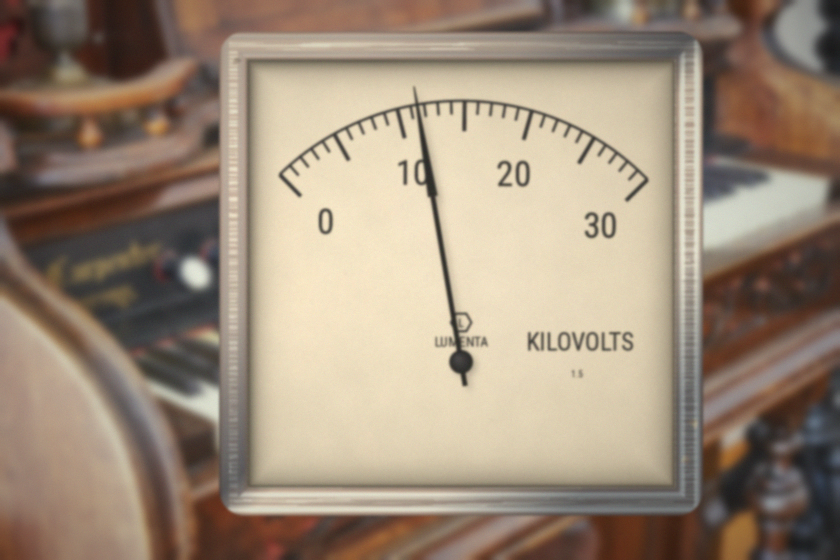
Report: 11.5; kV
